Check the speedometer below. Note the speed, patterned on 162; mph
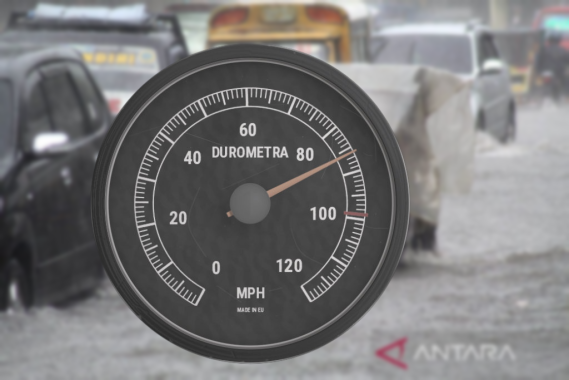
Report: 86; mph
